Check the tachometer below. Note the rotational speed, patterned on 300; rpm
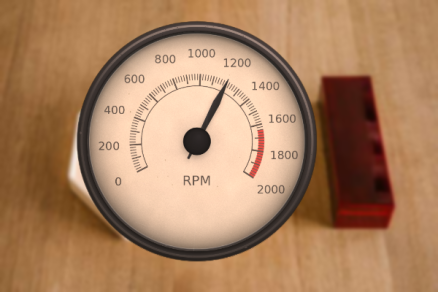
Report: 1200; rpm
